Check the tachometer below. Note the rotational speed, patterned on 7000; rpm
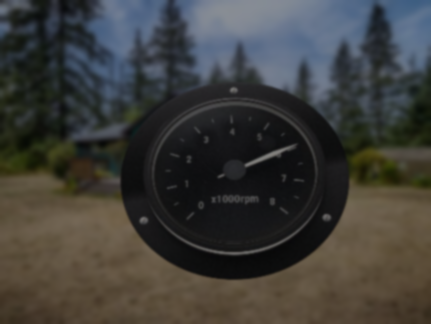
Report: 6000; rpm
